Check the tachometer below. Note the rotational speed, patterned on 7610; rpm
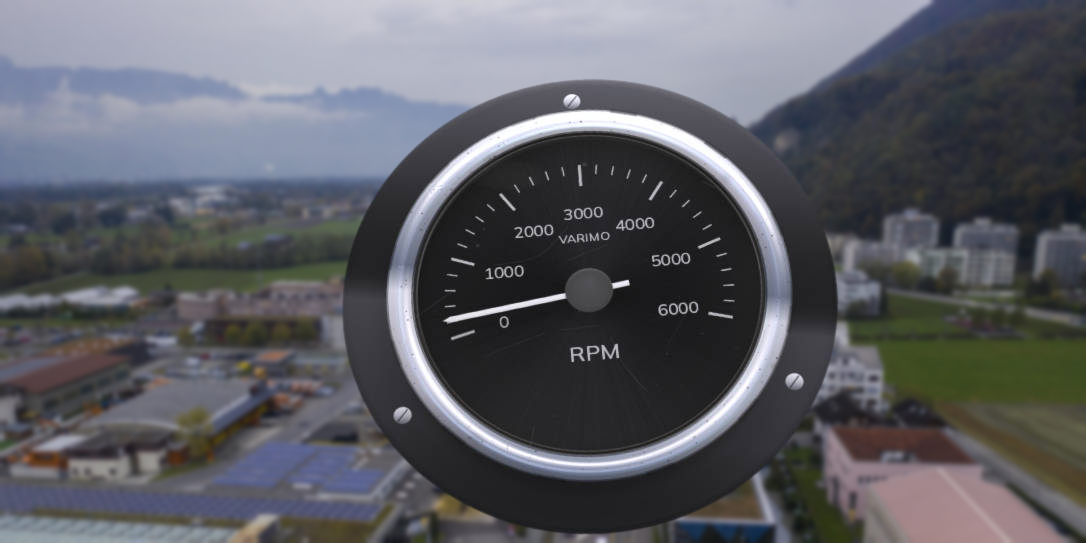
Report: 200; rpm
